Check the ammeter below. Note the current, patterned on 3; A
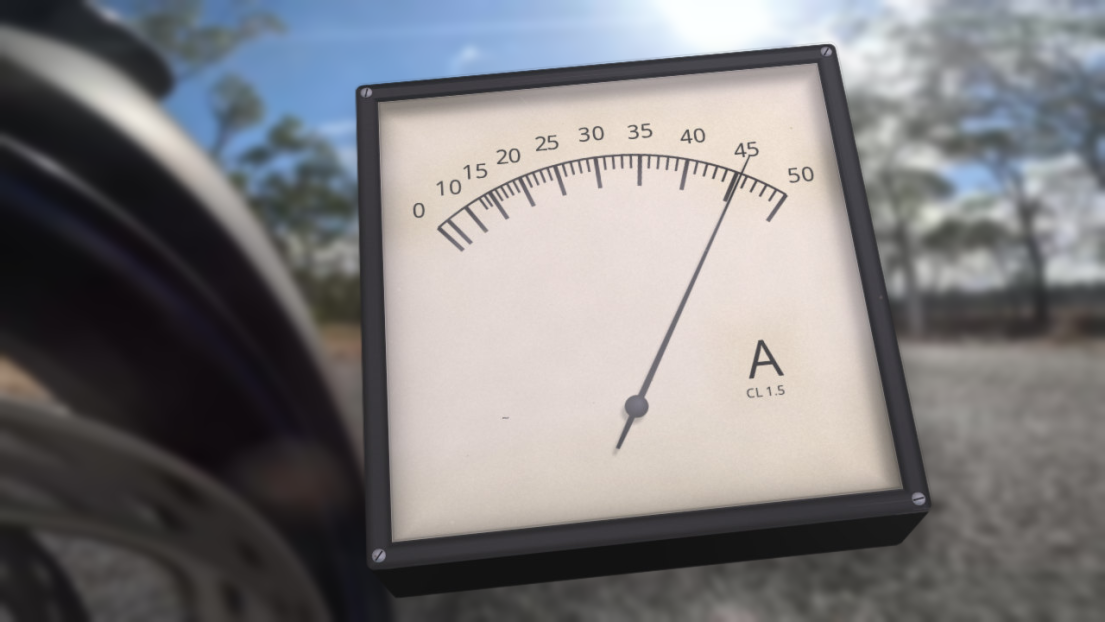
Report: 45.5; A
